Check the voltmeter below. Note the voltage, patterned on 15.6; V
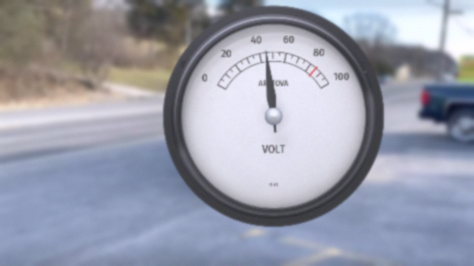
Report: 45; V
